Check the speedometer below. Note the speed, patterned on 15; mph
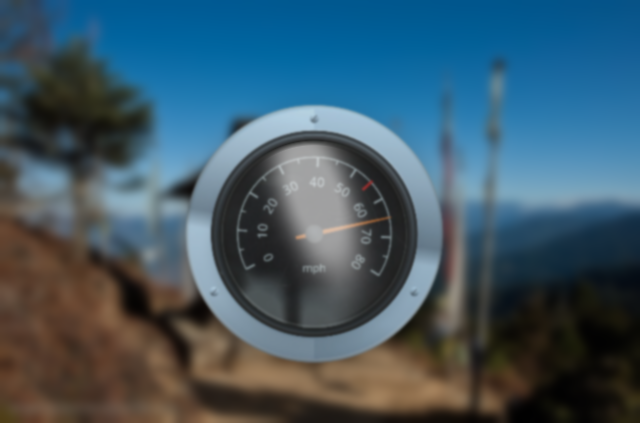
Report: 65; mph
